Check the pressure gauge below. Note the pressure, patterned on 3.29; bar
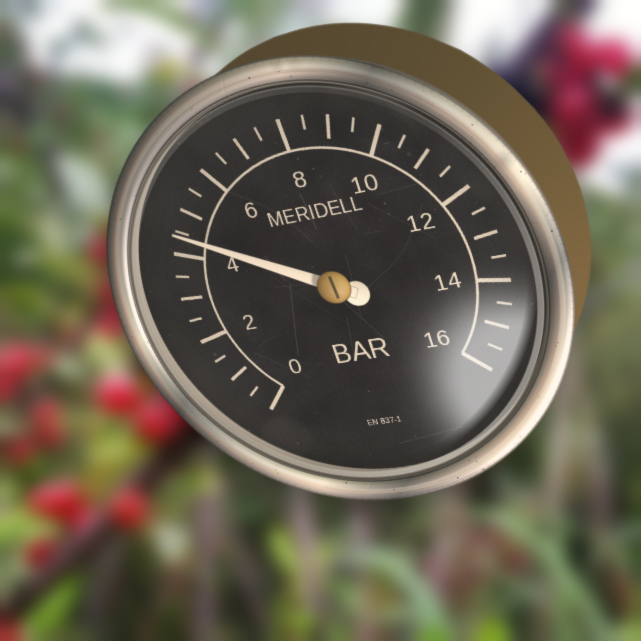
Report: 4.5; bar
